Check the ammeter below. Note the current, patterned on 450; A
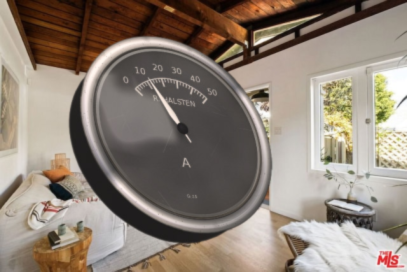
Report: 10; A
